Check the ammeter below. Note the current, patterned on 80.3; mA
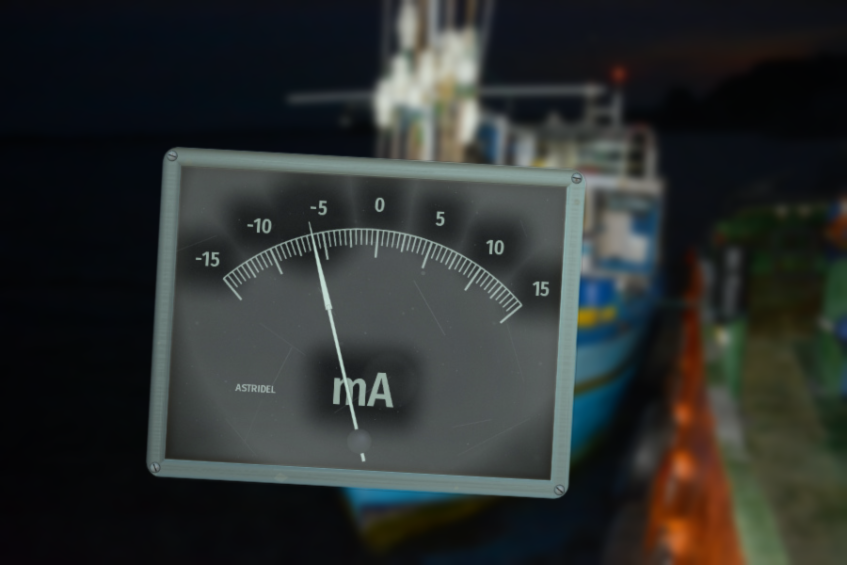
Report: -6; mA
